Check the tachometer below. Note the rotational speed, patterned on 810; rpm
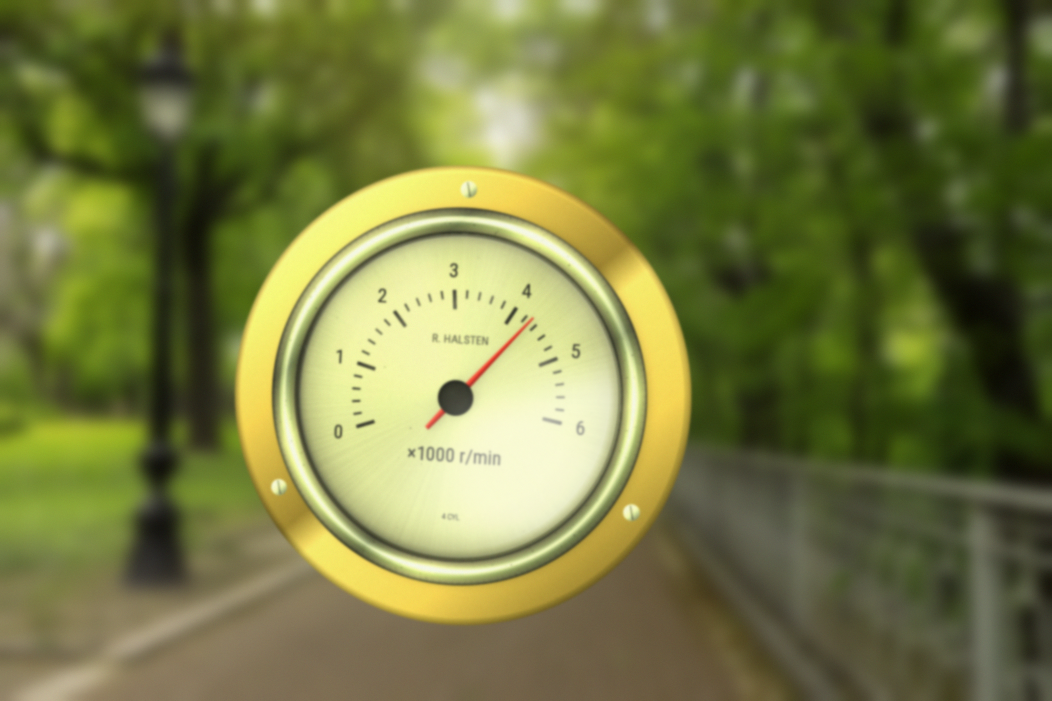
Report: 4300; rpm
